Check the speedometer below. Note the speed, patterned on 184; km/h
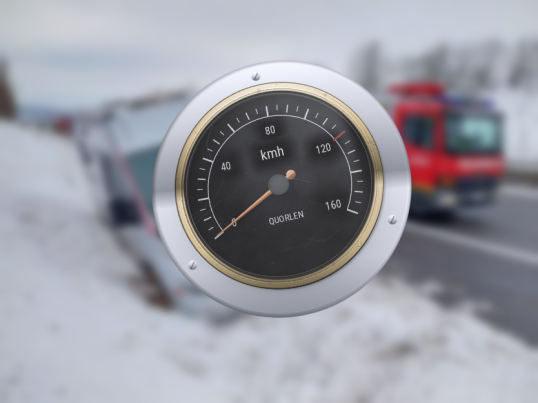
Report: 0; km/h
